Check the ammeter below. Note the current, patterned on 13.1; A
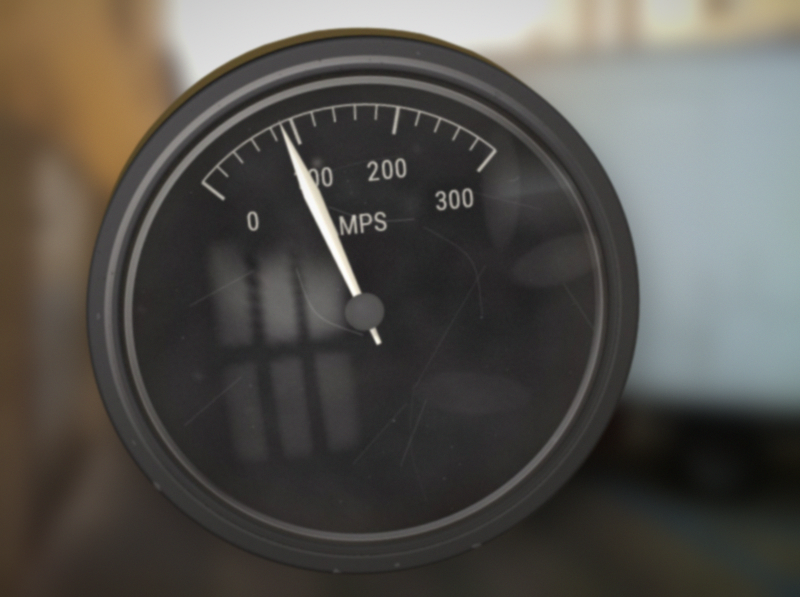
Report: 90; A
